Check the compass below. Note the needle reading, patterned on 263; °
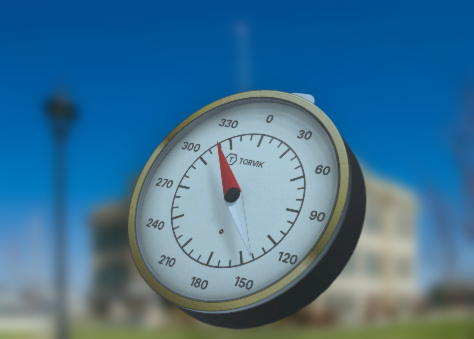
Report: 320; °
